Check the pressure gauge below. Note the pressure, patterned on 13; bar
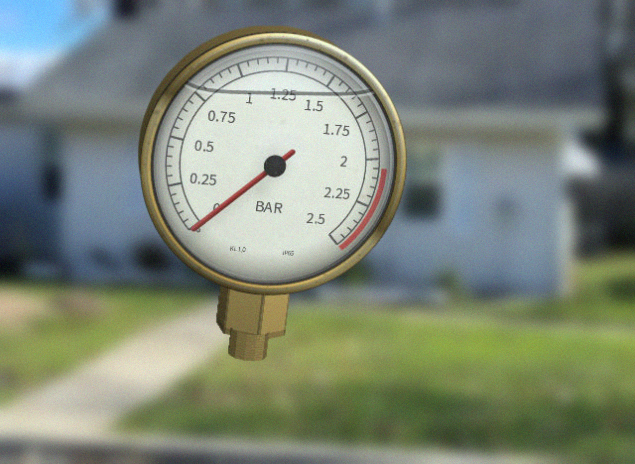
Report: 0; bar
